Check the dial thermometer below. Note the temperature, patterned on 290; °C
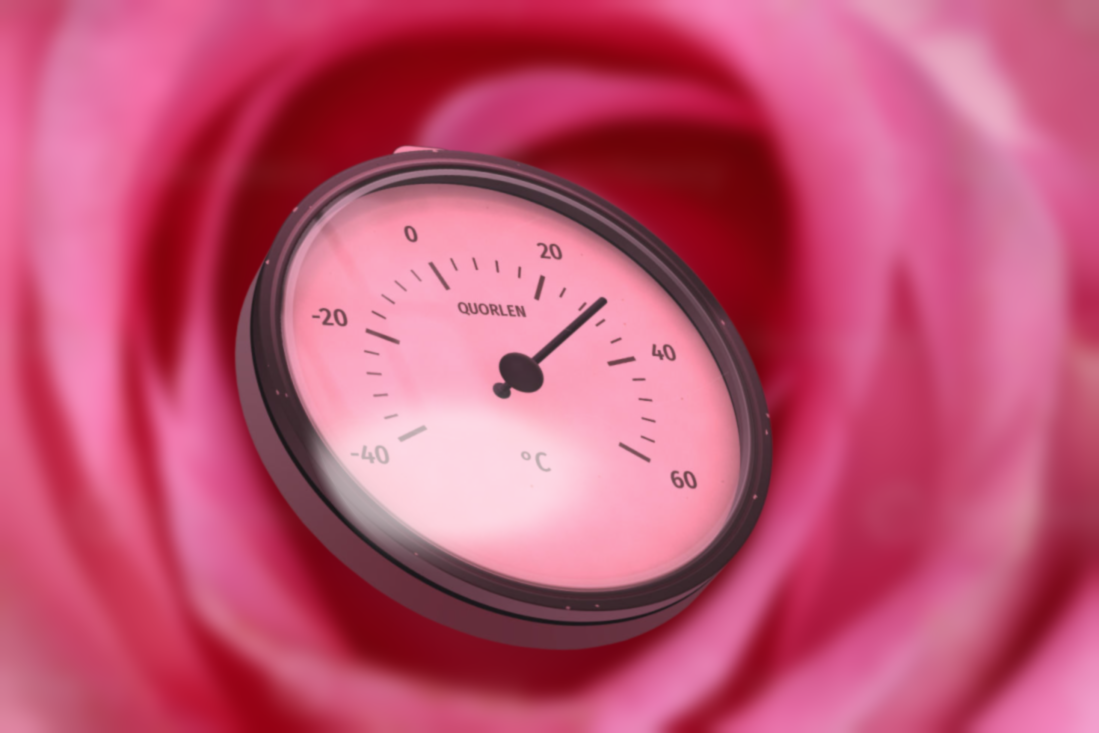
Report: 30; °C
